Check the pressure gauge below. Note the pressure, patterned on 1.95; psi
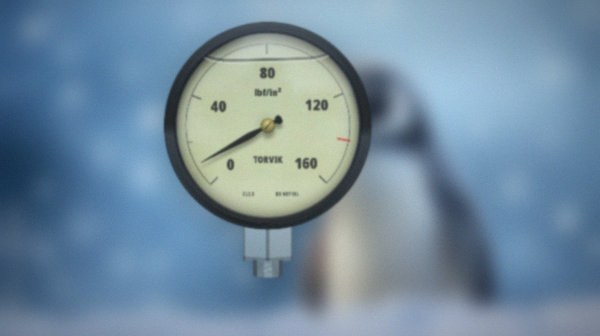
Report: 10; psi
